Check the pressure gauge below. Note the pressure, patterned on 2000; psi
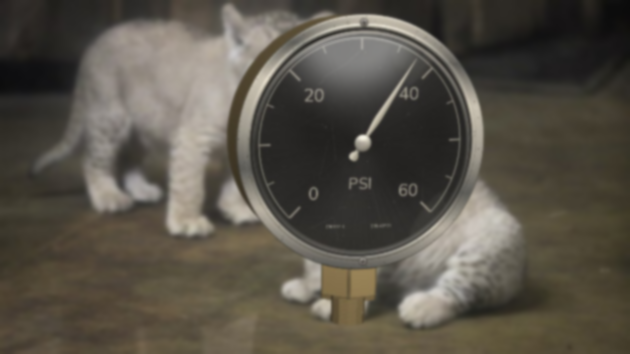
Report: 37.5; psi
